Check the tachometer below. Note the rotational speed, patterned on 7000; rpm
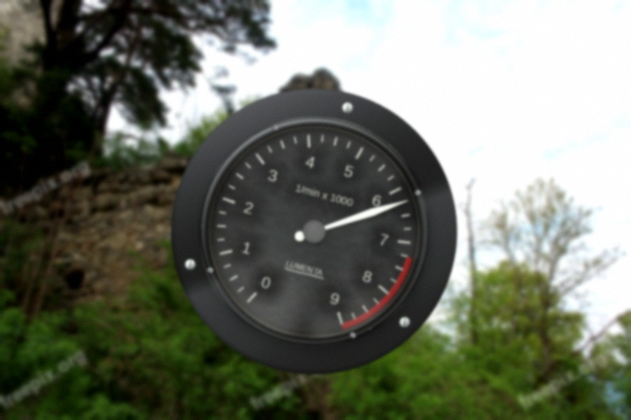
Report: 6250; rpm
